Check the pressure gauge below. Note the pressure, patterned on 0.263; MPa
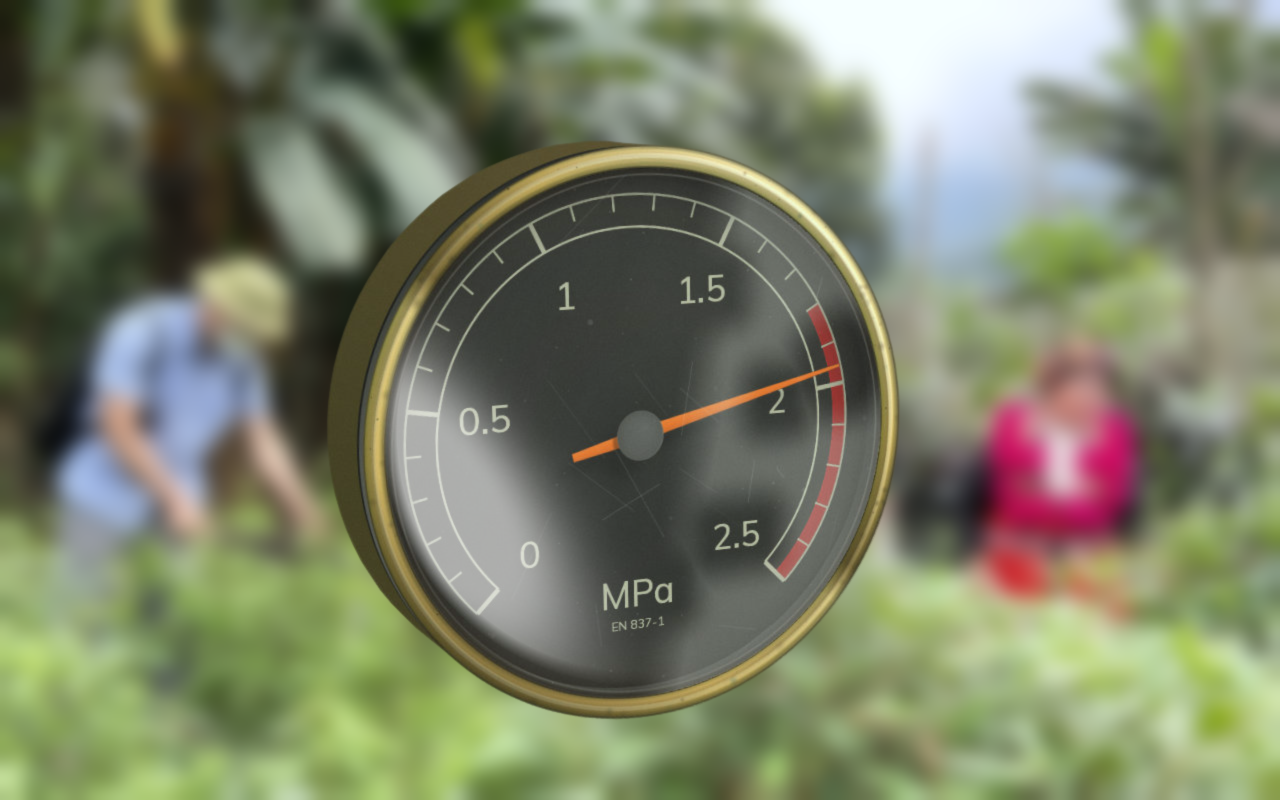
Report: 1.95; MPa
